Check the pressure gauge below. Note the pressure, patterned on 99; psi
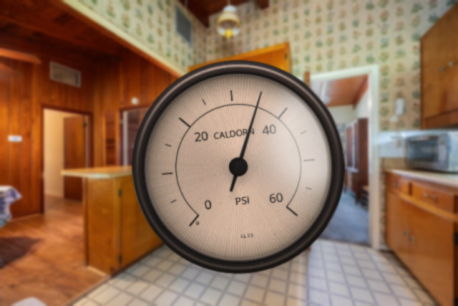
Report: 35; psi
